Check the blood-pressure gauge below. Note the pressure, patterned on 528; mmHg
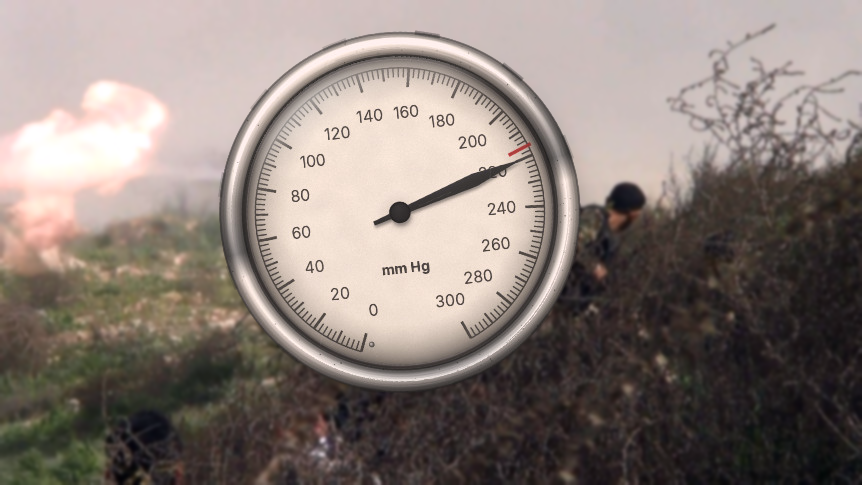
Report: 220; mmHg
